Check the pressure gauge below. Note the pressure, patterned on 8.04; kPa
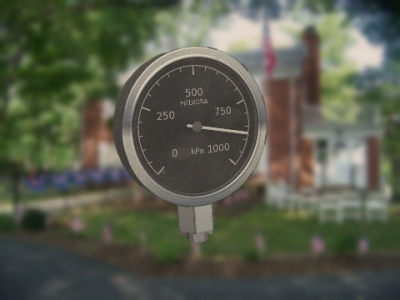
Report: 875; kPa
